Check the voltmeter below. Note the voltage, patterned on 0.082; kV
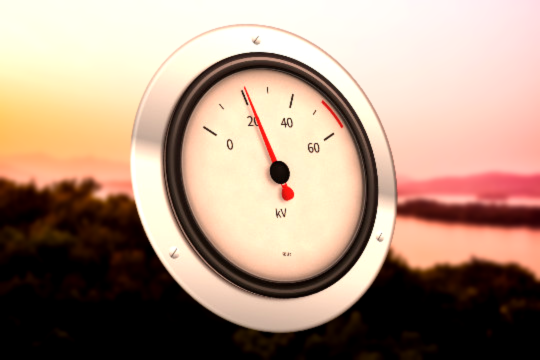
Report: 20; kV
